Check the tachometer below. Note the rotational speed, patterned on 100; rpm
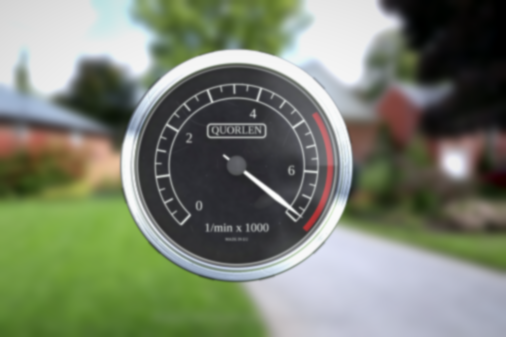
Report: 6875; rpm
